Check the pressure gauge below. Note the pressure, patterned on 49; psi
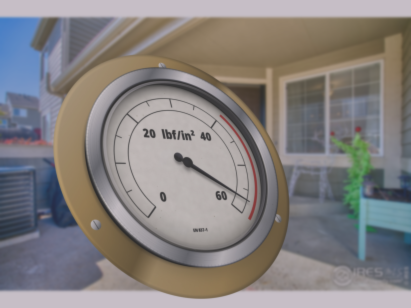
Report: 57.5; psi
